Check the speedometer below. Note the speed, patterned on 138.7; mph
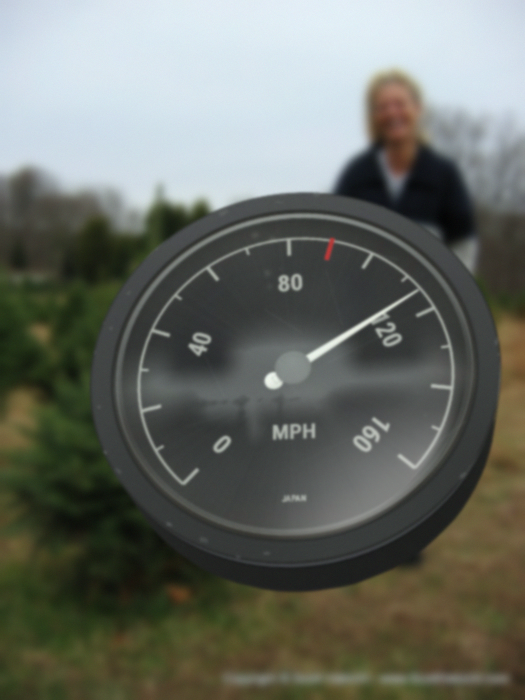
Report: 115; mph
